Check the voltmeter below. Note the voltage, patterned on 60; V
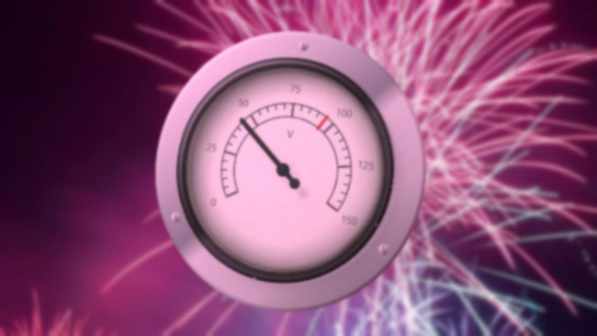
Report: 45; V
